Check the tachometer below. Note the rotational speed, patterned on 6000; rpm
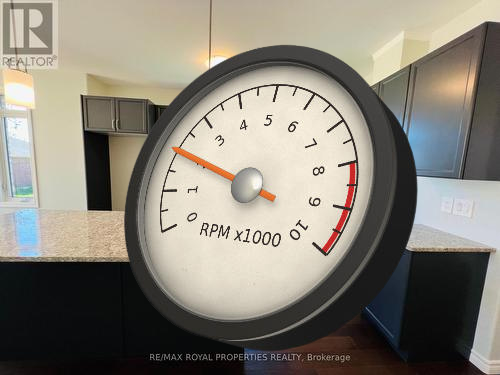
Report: 2000; rpm
